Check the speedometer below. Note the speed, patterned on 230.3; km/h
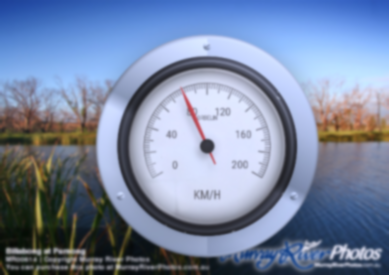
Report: 80; km/h
